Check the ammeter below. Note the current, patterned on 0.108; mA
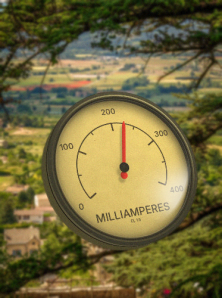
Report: 225; mA
